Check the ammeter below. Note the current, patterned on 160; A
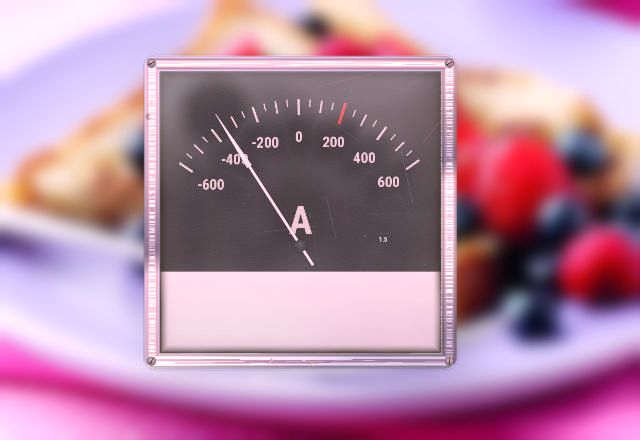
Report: -350; A
